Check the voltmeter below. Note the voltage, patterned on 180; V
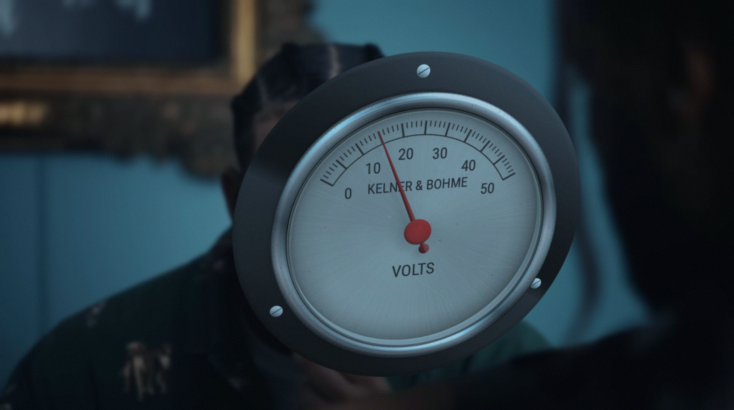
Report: 15; V
